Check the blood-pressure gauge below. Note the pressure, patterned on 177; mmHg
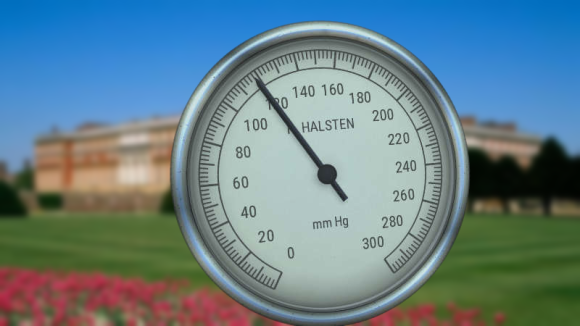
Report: 118; mmHg
